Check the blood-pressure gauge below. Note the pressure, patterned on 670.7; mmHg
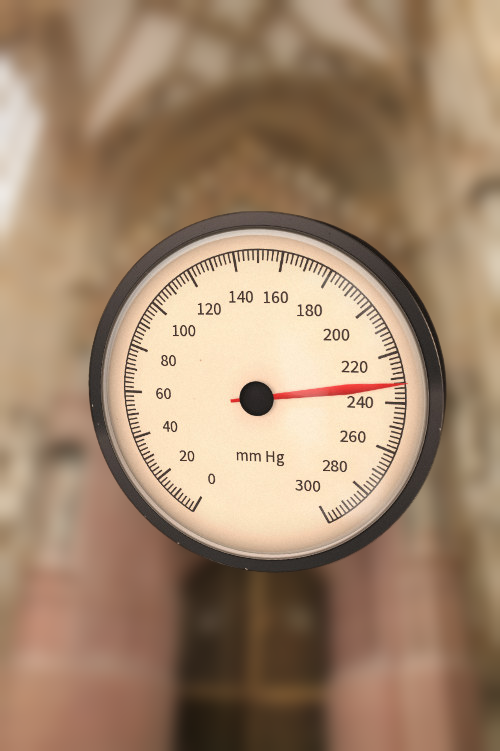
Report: 232; mmHg
